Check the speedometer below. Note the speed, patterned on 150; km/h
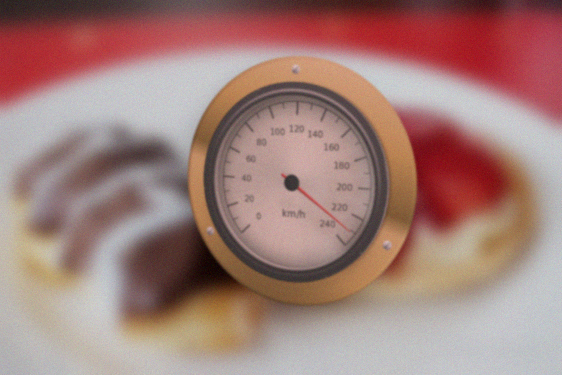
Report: 230; km/h
